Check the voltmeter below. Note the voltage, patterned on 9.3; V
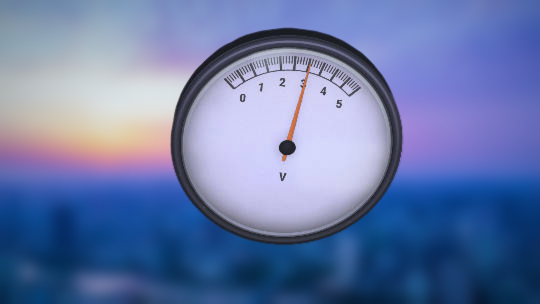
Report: 3; V
